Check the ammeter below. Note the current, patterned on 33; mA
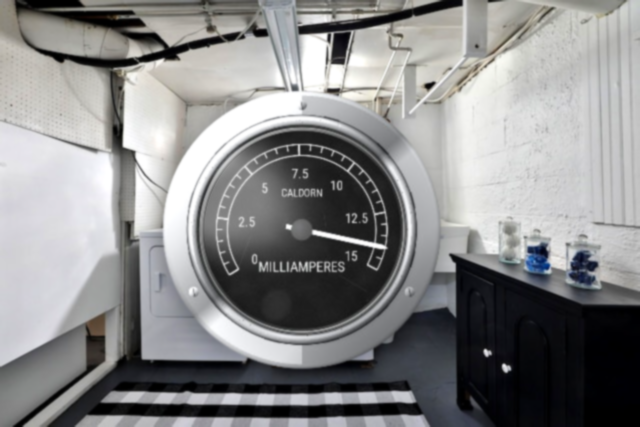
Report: 14; mA
